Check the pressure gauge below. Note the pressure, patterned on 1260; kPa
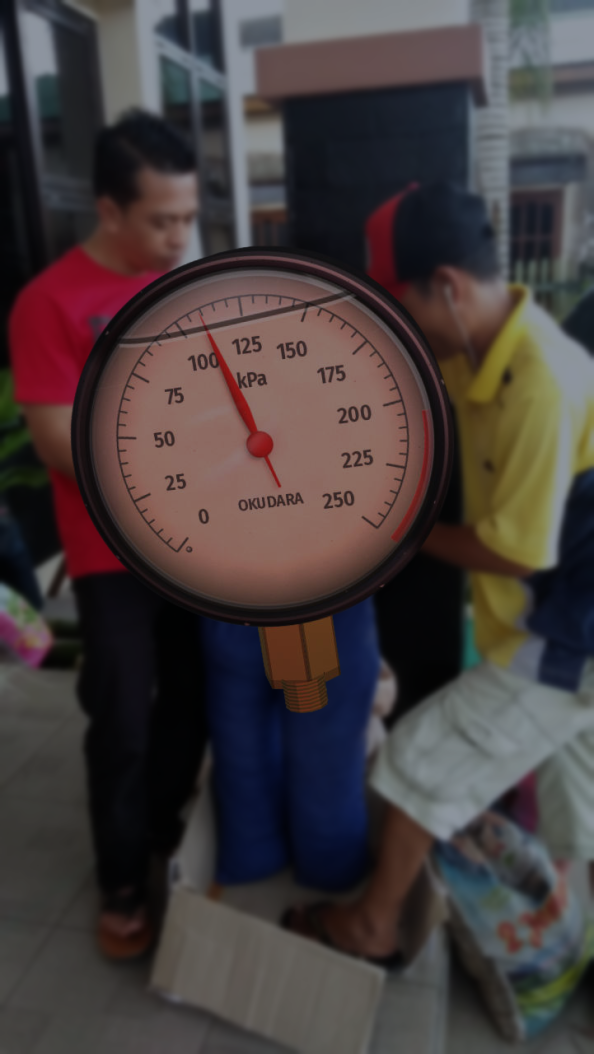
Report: 110; kPa
